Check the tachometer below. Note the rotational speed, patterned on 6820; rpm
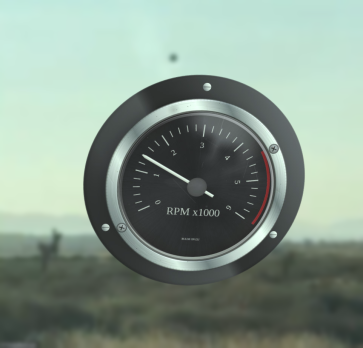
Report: 1400; rpm
